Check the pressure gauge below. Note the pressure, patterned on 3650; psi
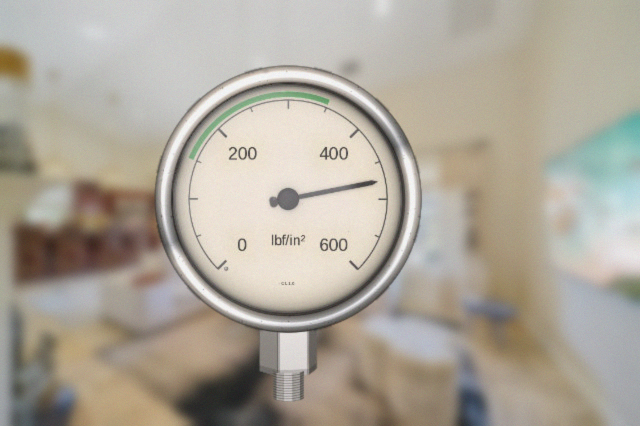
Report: 475; psi
